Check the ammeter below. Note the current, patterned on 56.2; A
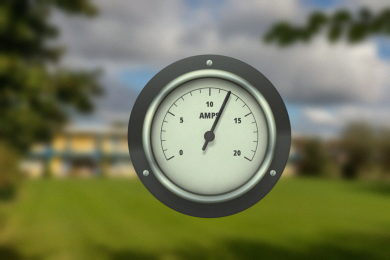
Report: 12; A
